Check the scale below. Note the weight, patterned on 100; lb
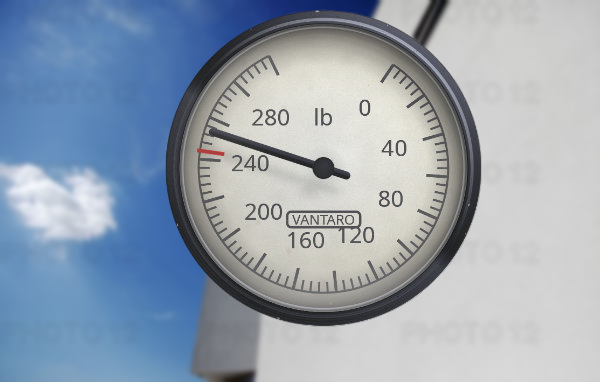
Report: 254; lb
